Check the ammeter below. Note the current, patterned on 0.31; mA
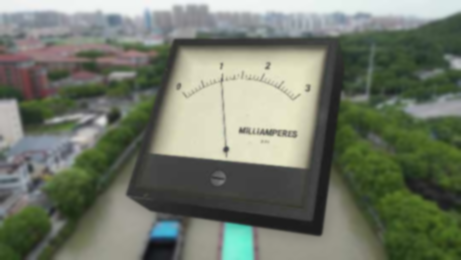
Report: 1; mA
